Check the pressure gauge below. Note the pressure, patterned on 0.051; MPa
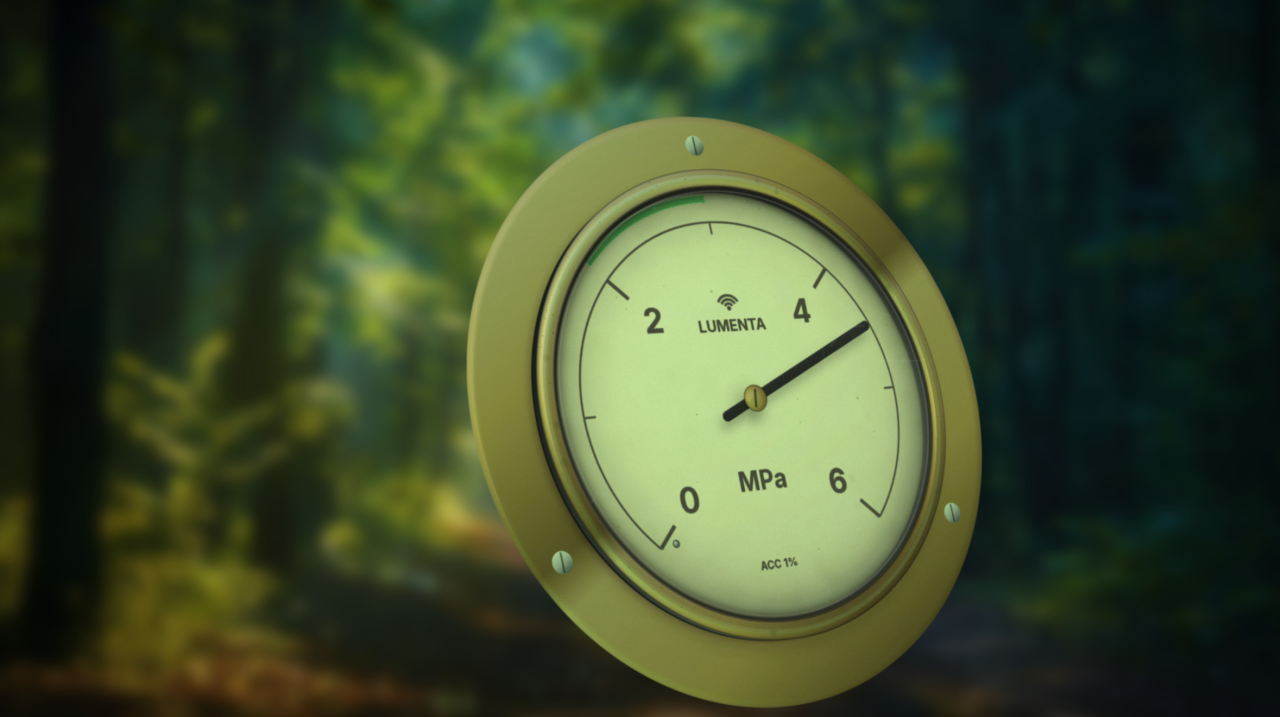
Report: 4.5; MPa
